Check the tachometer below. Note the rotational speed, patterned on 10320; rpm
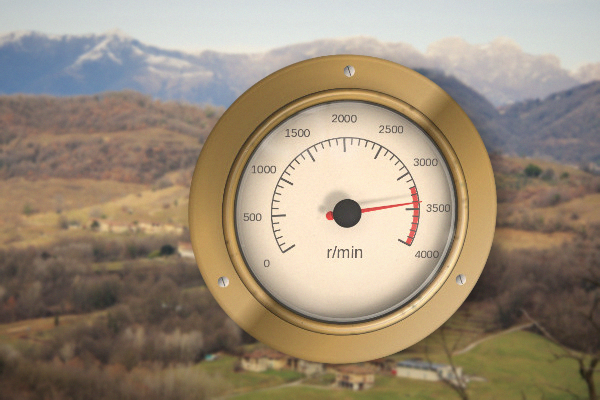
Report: 3400; rpm
